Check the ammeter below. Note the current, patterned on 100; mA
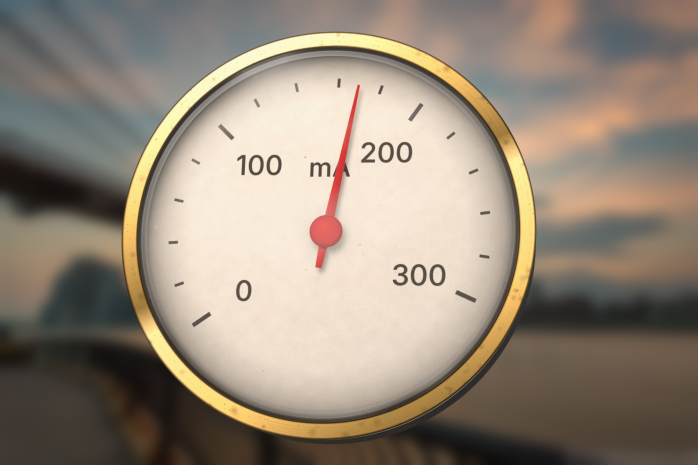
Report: 170; mA
